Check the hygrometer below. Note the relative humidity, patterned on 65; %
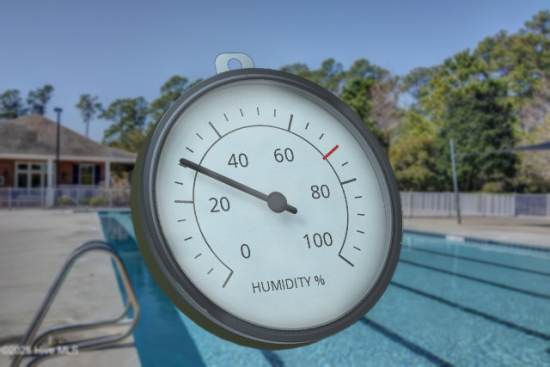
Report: 28; %
